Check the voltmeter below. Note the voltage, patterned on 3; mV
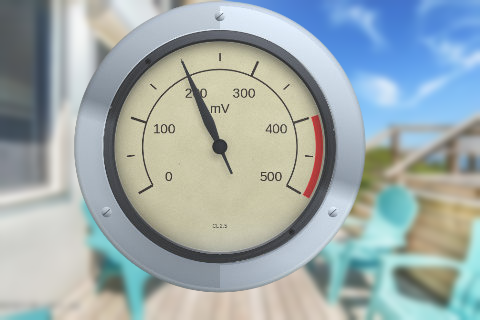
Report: 200; mV
